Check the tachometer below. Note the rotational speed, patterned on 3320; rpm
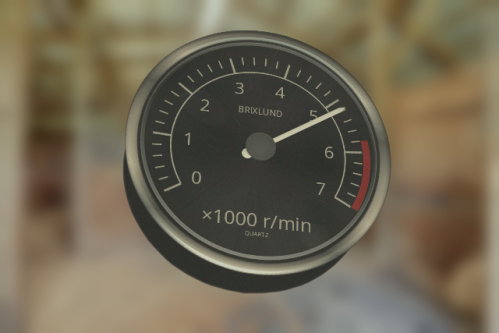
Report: 5200; rpm
